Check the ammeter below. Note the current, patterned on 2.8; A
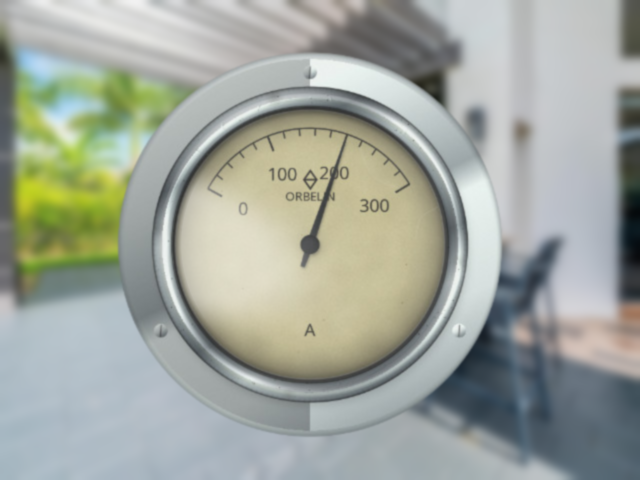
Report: 200; A
